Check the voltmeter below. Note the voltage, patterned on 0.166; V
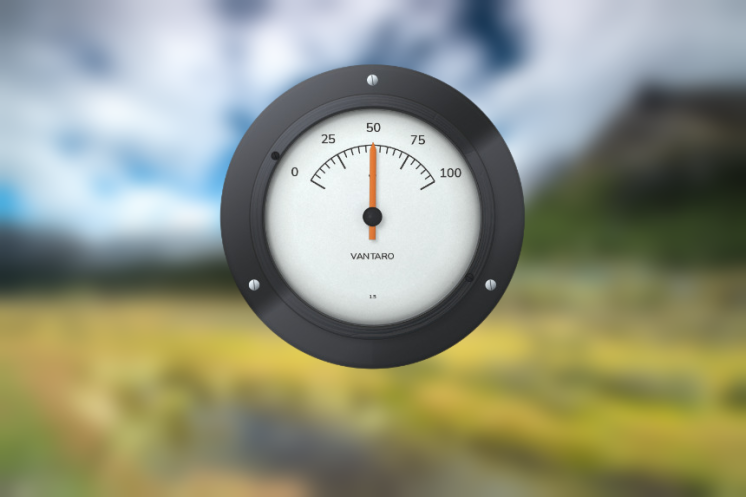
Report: 50; V
